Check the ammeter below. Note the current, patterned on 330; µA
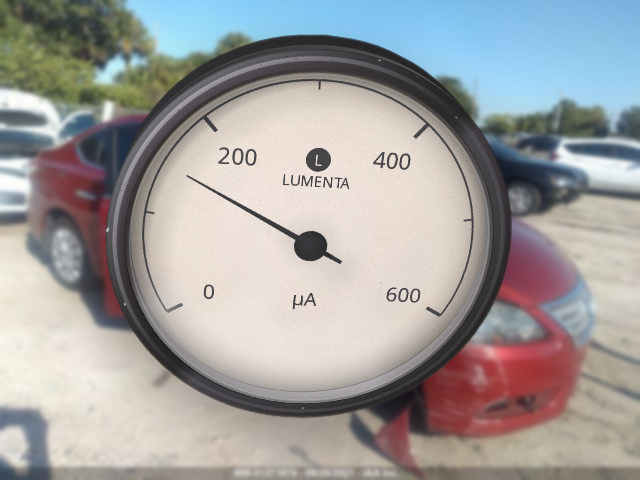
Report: 150; µA
